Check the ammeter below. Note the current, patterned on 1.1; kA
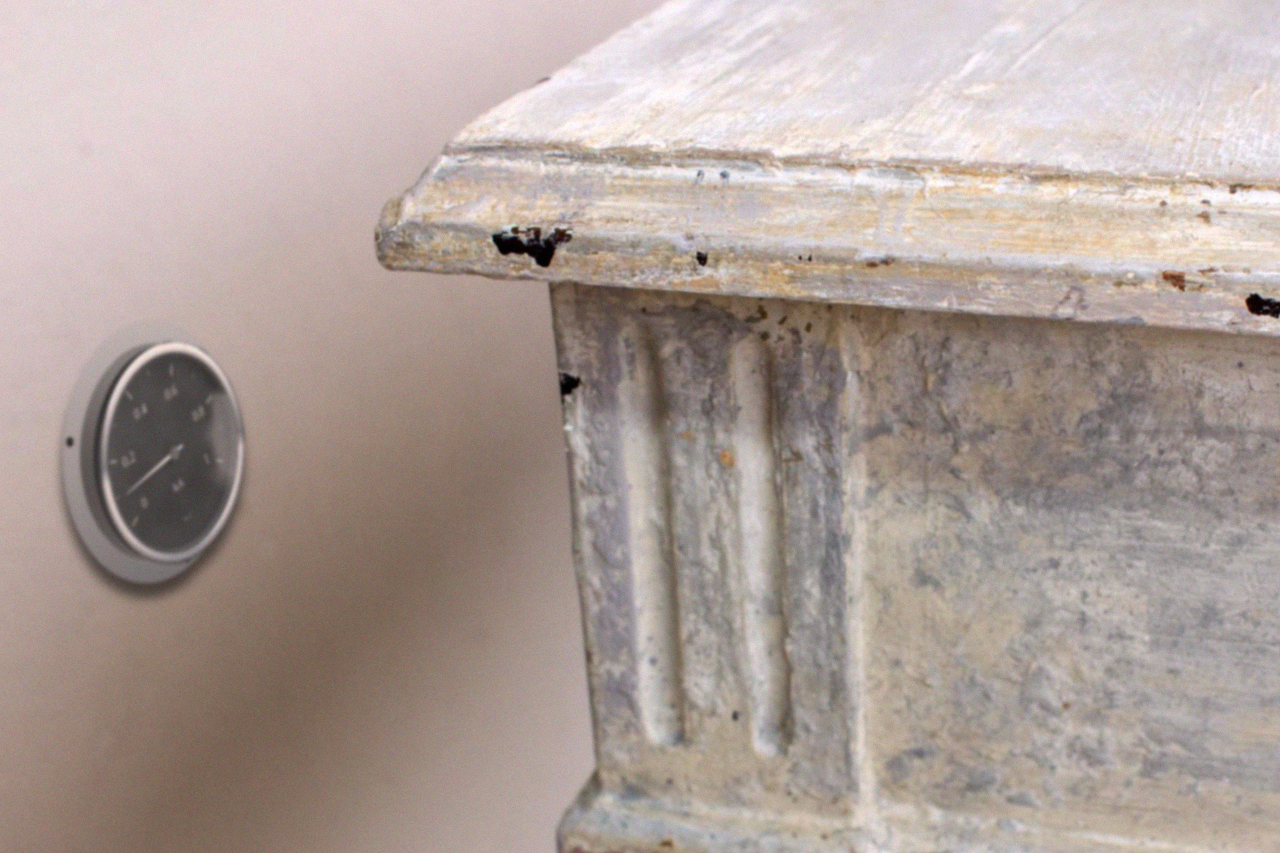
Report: 0.1; kA
